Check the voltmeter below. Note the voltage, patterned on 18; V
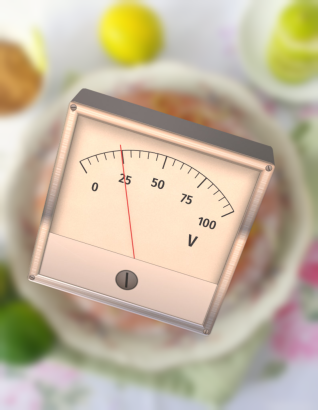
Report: 25; V
